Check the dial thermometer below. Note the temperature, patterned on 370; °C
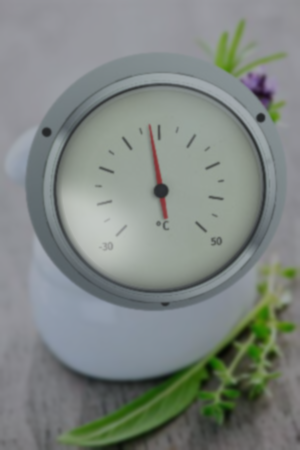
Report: 7.5; °C
